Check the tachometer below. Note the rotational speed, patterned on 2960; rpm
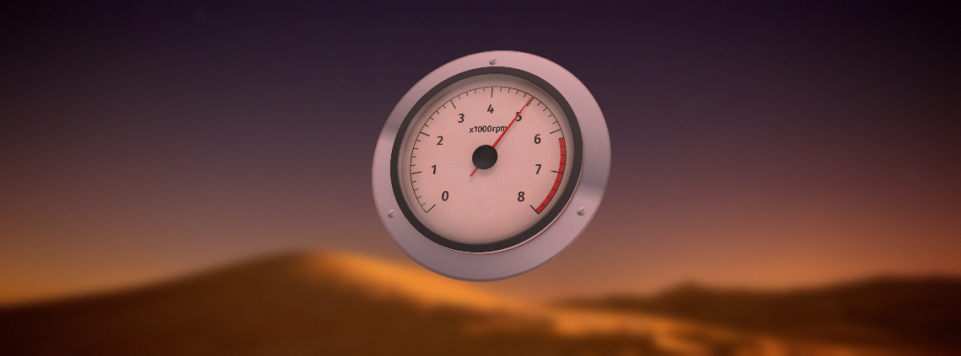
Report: 5000; rpm
